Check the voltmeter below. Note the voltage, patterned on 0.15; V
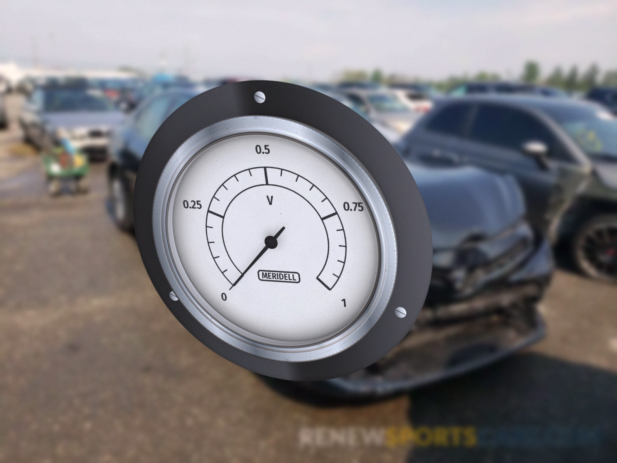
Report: 0; V
